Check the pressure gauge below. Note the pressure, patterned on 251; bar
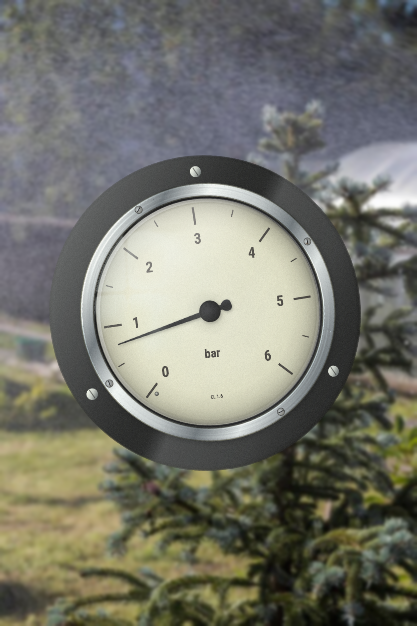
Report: 0.75; bar
